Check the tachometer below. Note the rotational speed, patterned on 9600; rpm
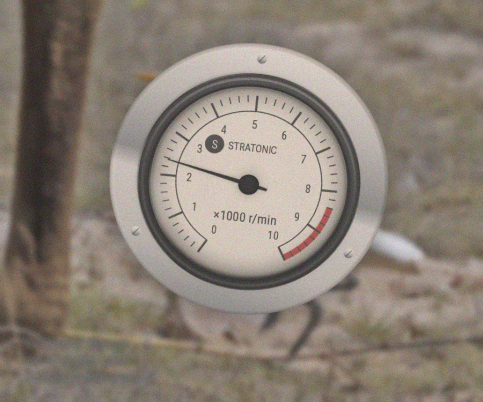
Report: 2400; rpm
